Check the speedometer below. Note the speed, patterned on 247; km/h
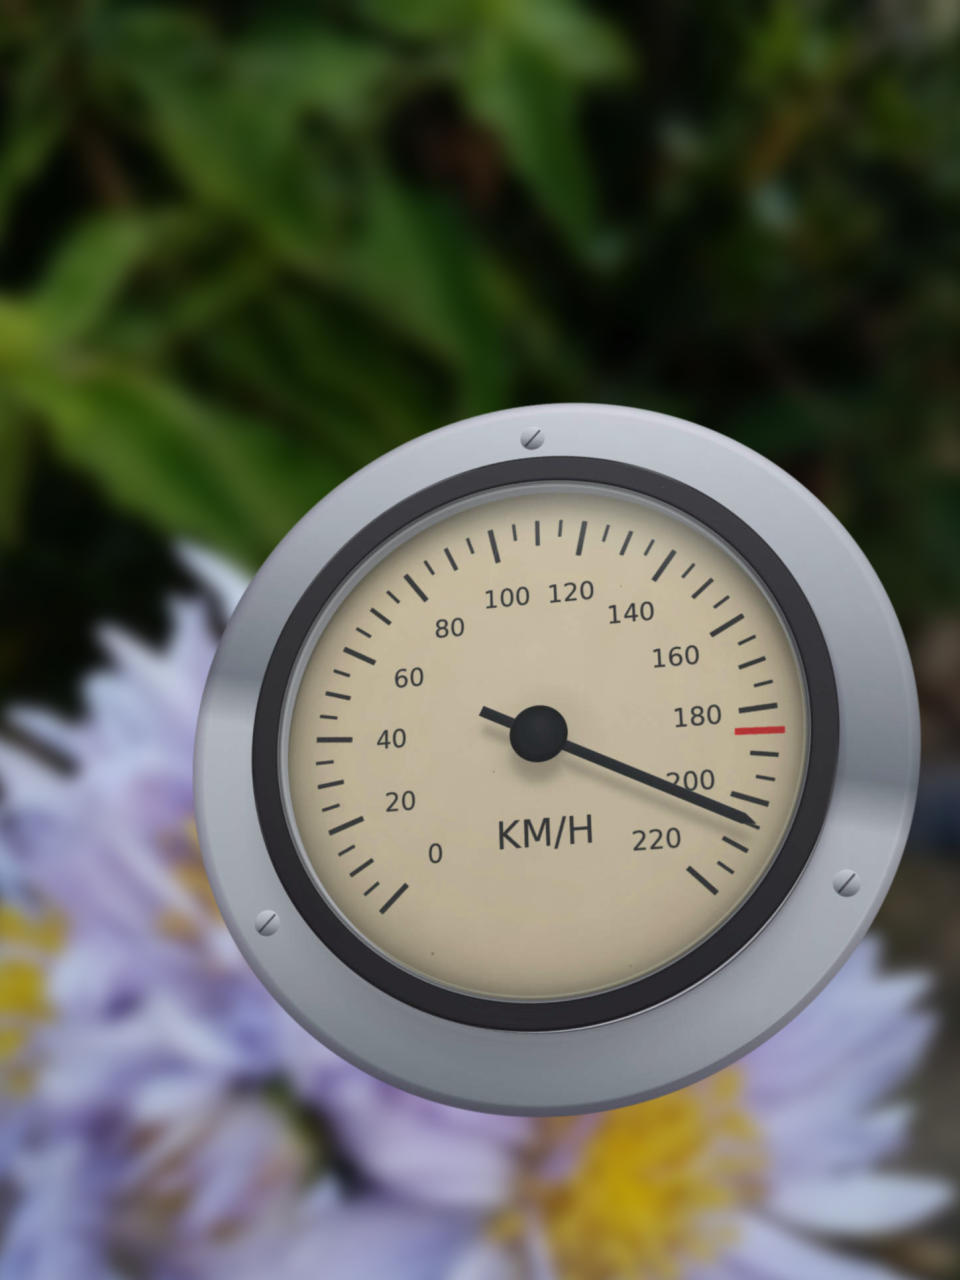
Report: 205; km/h
